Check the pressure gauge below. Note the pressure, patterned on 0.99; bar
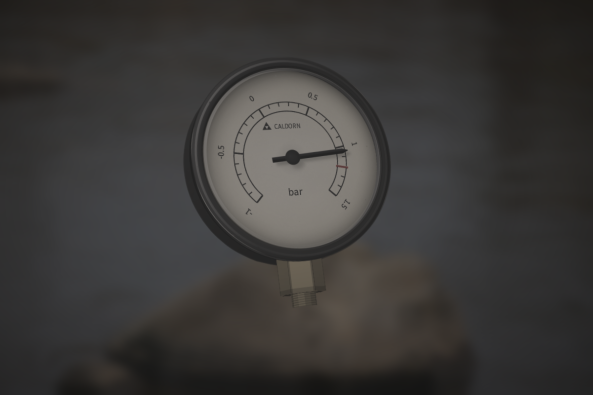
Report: 1.05; bar
